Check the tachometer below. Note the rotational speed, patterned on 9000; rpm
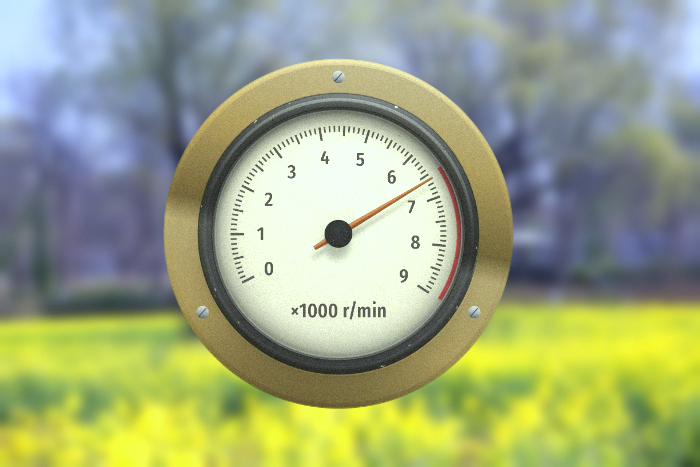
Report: 6600; rpm
